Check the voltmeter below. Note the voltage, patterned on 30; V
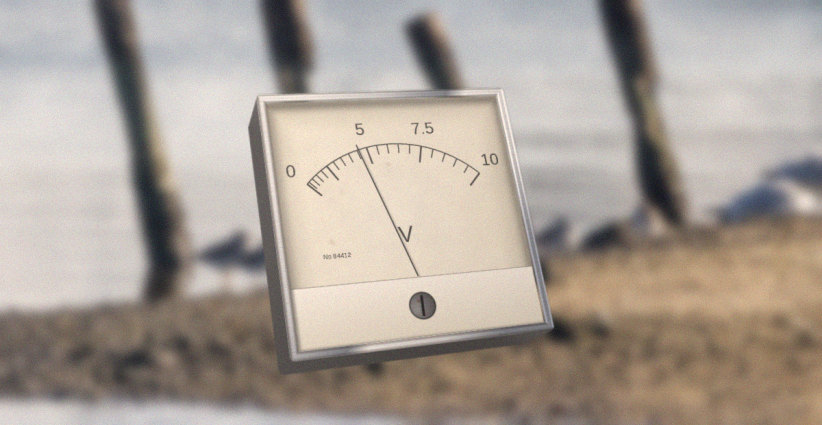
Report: 4.5; V
